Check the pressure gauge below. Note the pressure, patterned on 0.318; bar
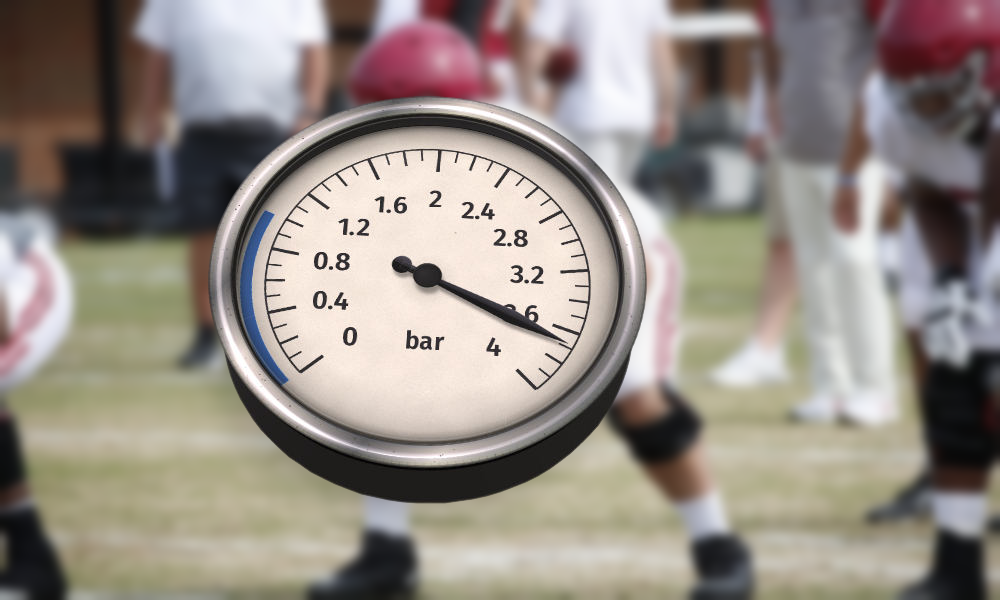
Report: 3.7; bar
